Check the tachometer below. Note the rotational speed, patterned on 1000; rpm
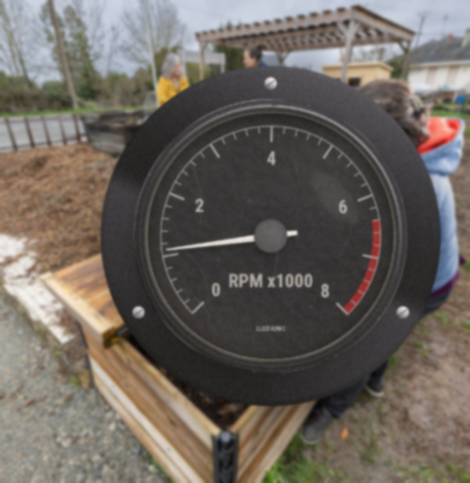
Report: 1100; rpm
